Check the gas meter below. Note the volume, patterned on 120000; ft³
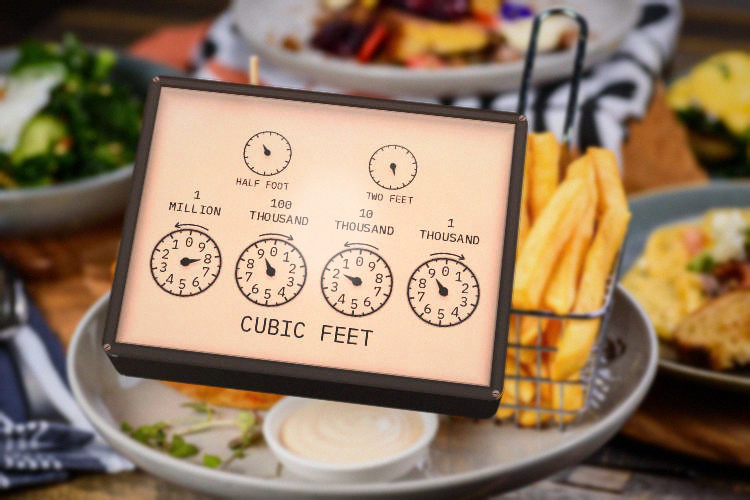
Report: 791900; ft³
